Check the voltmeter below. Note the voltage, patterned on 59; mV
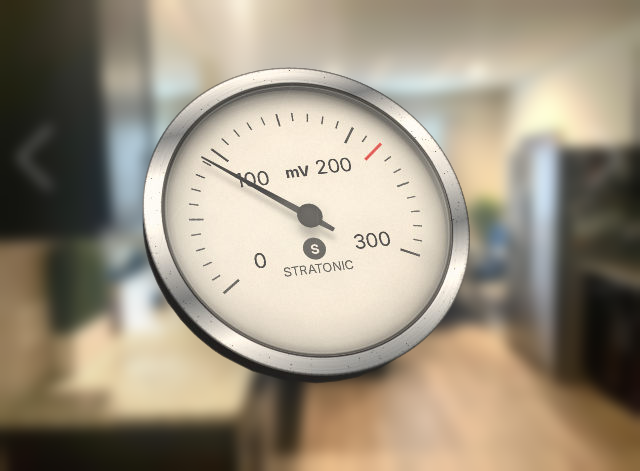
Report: 90; mV
